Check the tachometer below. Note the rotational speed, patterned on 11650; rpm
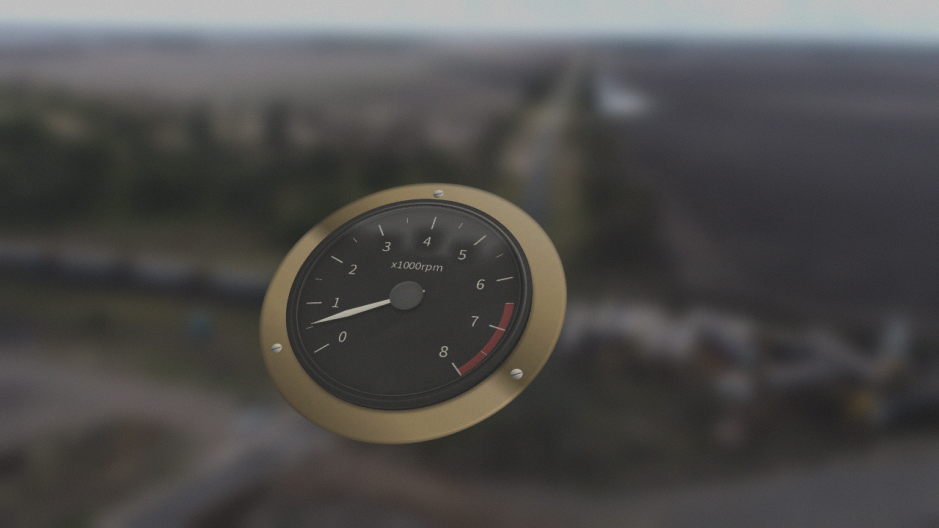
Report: 500; rpm
